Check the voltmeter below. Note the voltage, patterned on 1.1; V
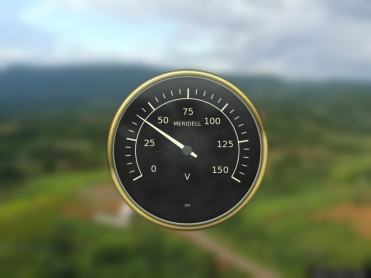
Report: 40; V
